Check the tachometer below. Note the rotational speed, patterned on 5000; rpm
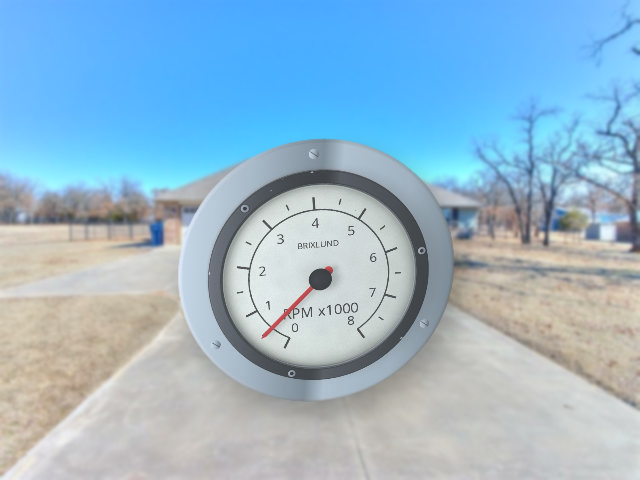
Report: 500; rpm
